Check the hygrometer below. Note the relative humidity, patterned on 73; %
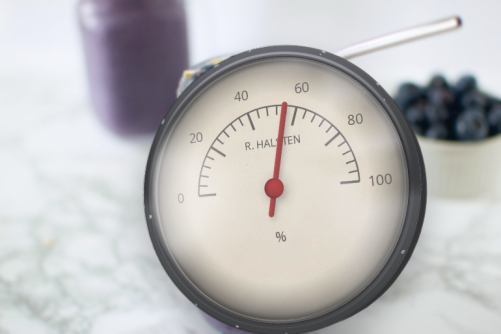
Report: 56; %
